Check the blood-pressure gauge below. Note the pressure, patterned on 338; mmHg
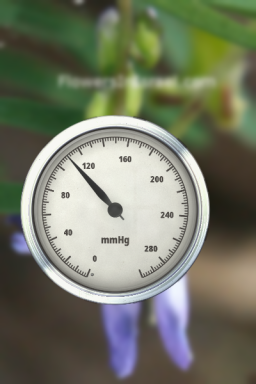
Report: 110; mmHg
